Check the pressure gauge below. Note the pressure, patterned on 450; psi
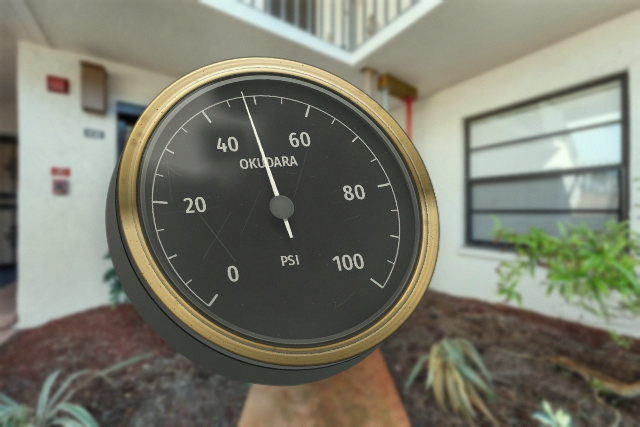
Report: 47.5; psi
